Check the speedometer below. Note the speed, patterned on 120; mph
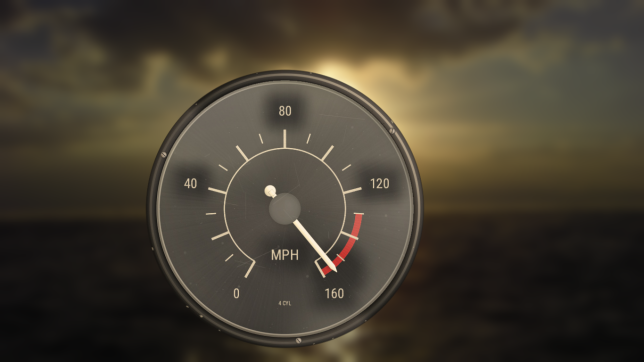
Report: 155; mph
